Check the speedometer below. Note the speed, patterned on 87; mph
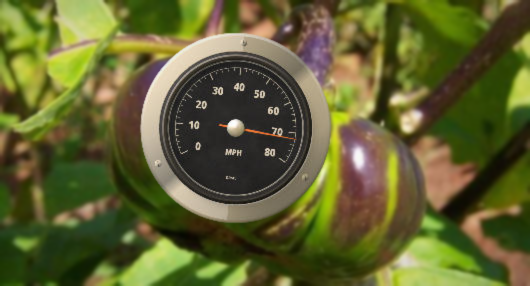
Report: 72; mph
